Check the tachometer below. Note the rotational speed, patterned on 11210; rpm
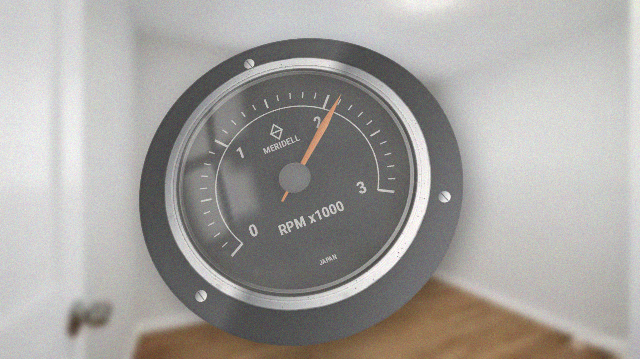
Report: 2100; rpm
